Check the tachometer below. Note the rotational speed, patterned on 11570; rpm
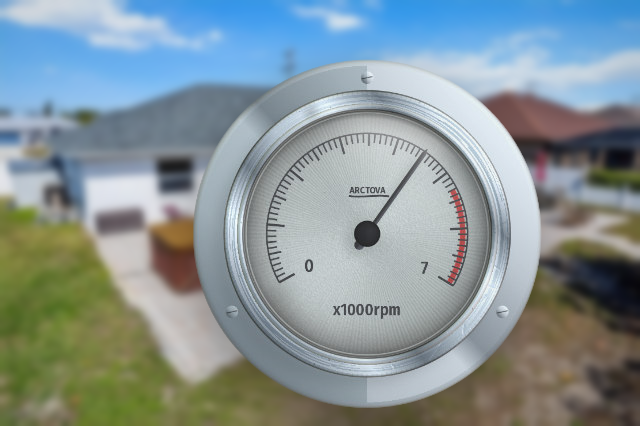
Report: 4500; rpm
